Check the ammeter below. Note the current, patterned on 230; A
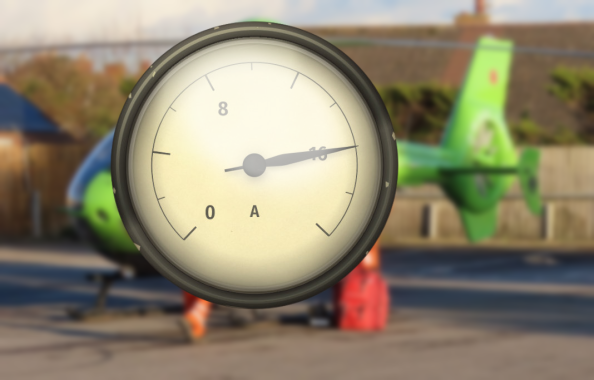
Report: 16; A
